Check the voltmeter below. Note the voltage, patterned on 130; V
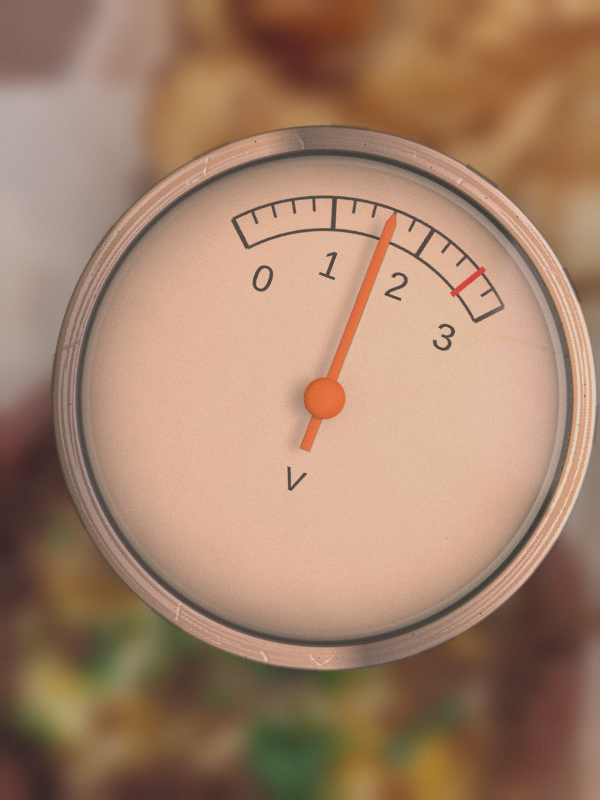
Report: 1.6; V
